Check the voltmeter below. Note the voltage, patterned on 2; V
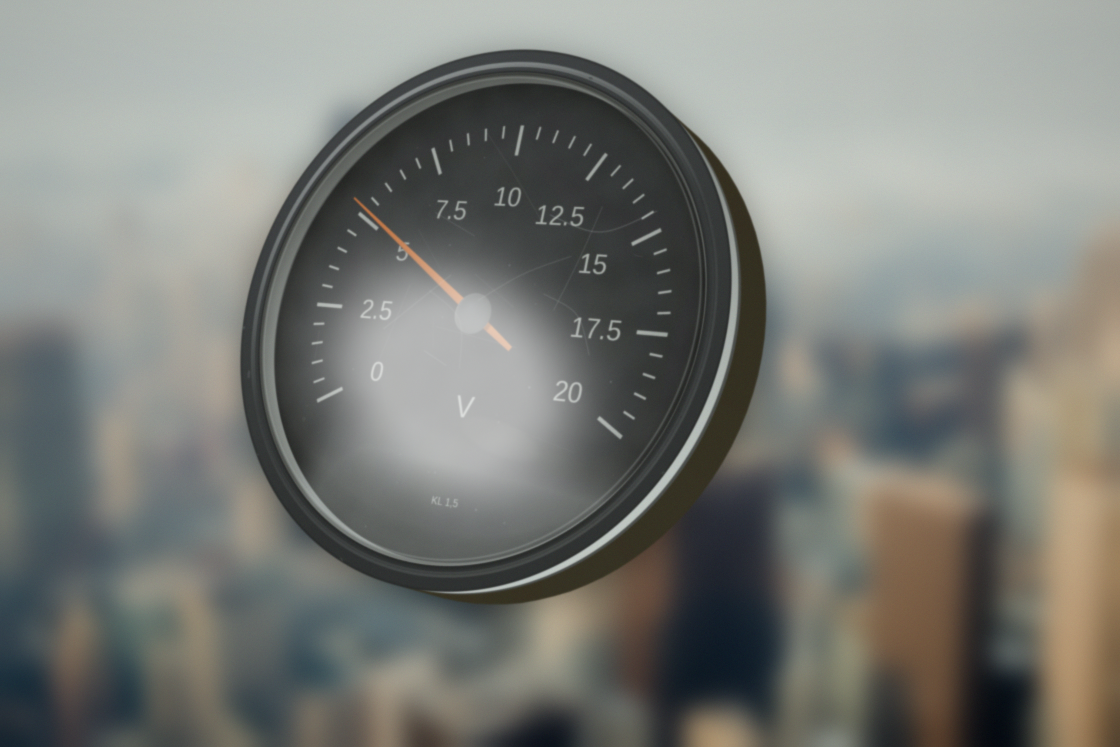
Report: 5.25; V
